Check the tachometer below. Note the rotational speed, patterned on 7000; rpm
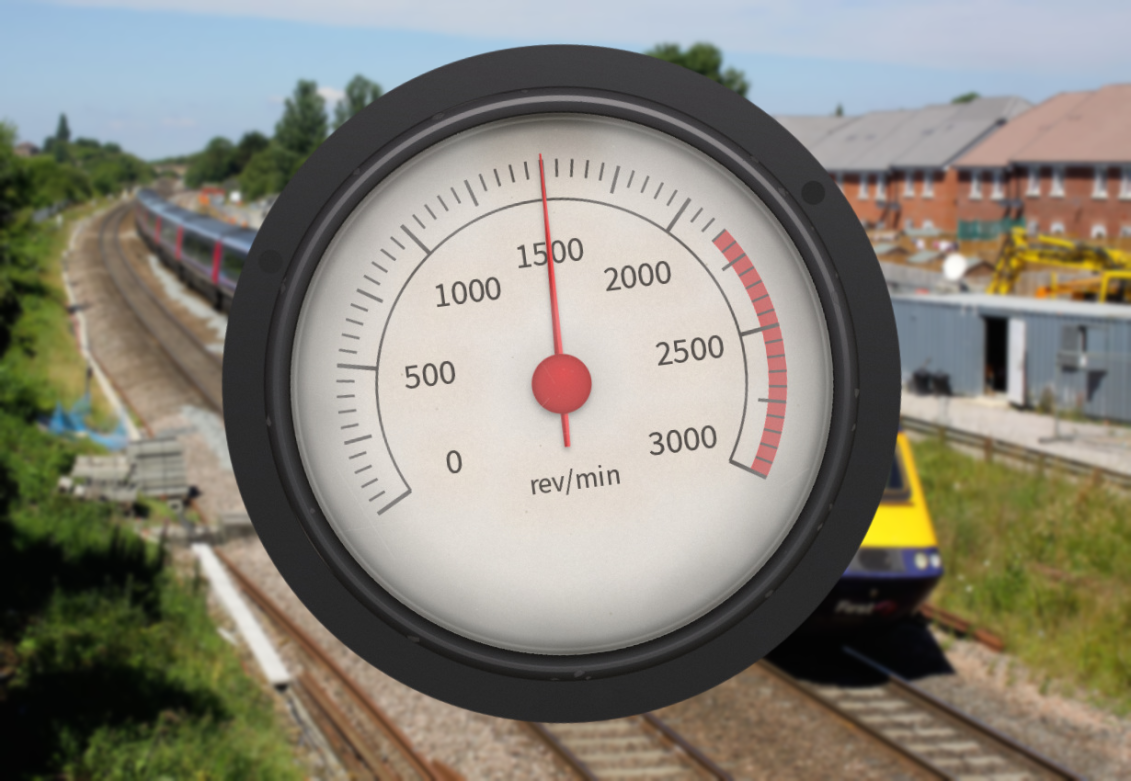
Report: 1500; rpm
